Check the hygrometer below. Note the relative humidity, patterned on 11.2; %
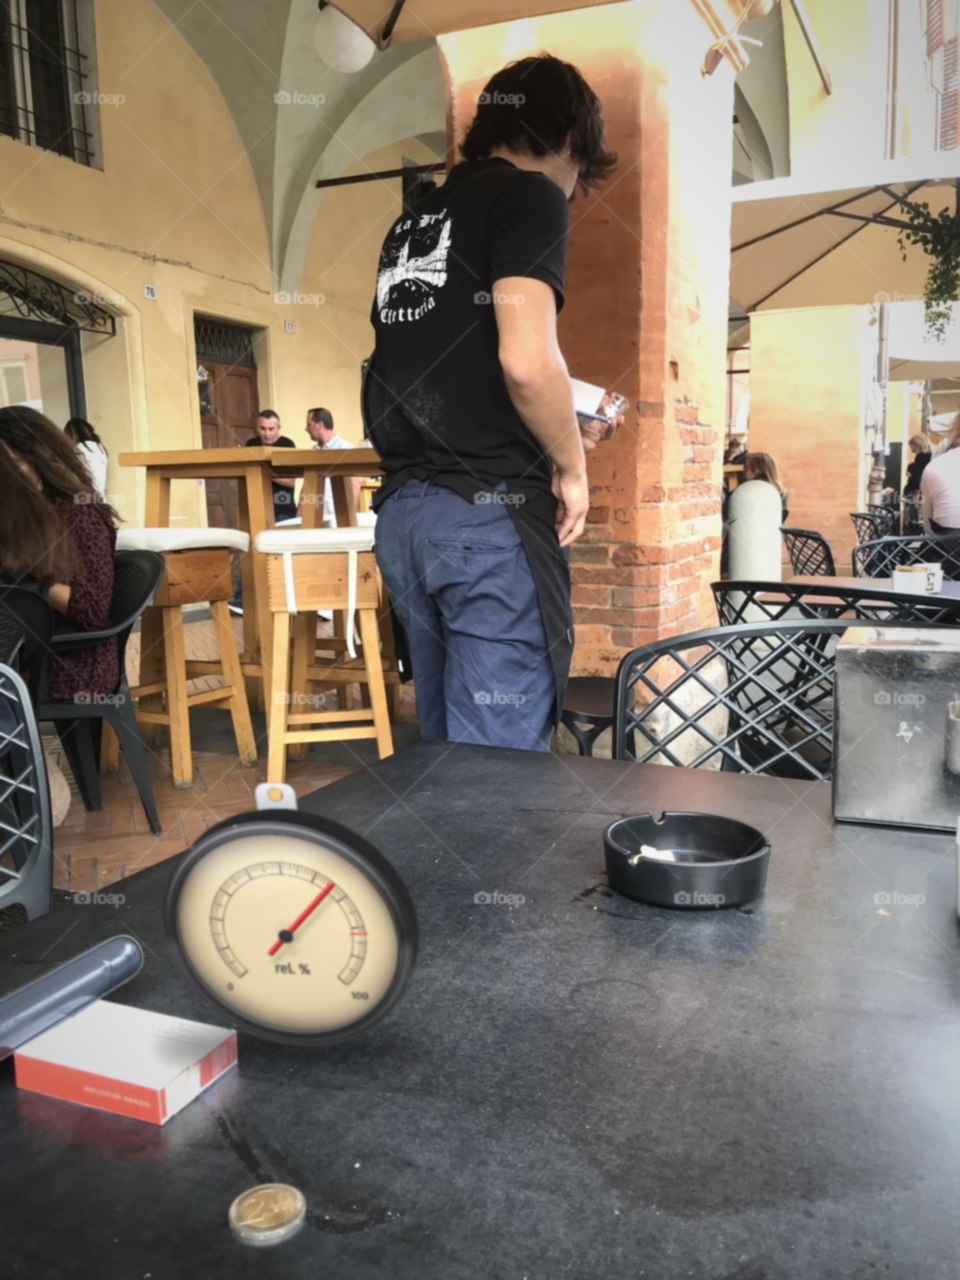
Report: 65; %
